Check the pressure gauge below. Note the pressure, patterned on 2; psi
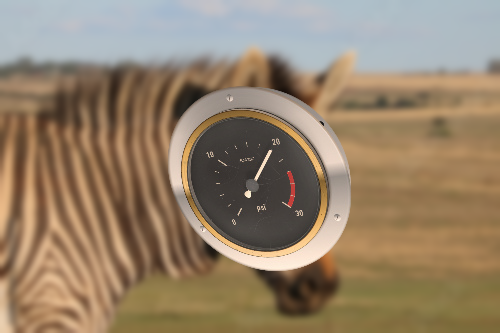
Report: 20; psi
